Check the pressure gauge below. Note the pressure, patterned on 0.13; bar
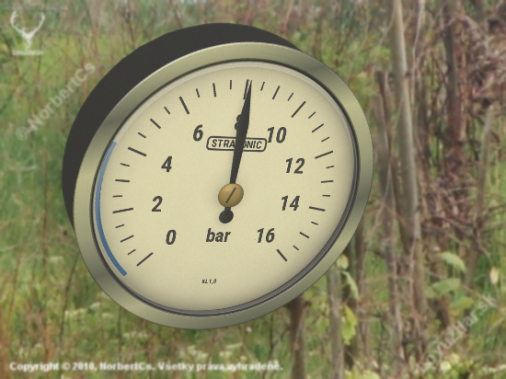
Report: 8; bar
